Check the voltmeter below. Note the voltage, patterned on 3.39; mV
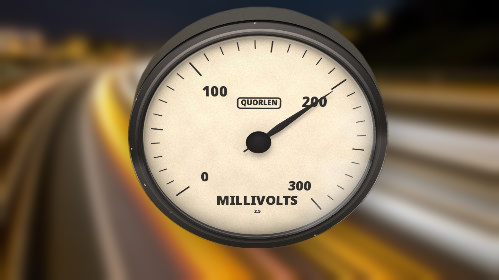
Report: 200; mV
